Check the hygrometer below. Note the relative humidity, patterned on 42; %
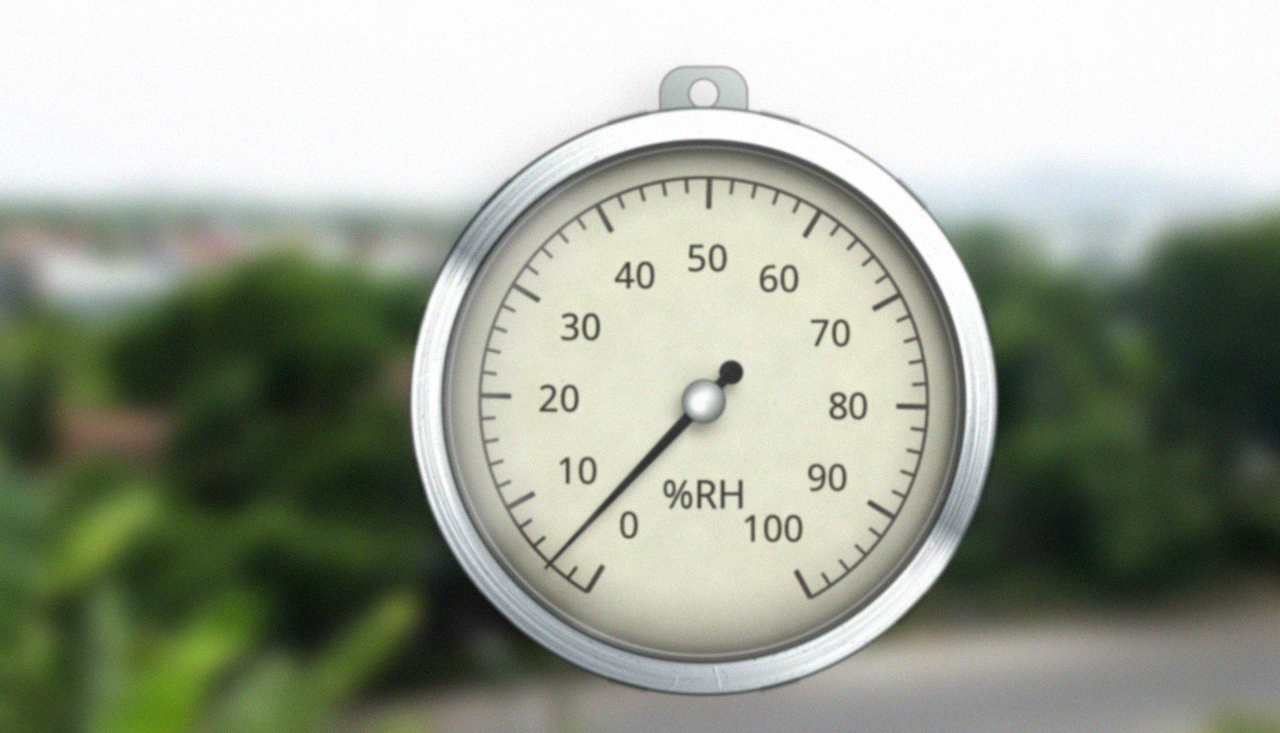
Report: 4; %
